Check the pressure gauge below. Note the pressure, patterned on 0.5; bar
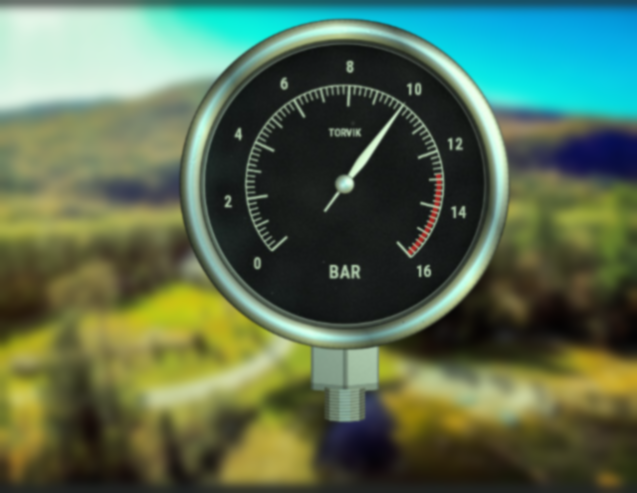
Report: 10; bar
